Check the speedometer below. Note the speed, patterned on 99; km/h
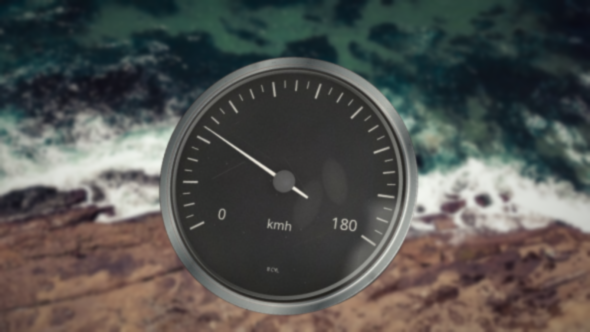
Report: 45; km/h
